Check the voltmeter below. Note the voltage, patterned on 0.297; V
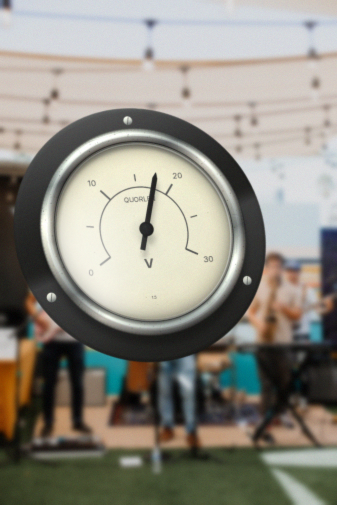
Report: 17.5; V
